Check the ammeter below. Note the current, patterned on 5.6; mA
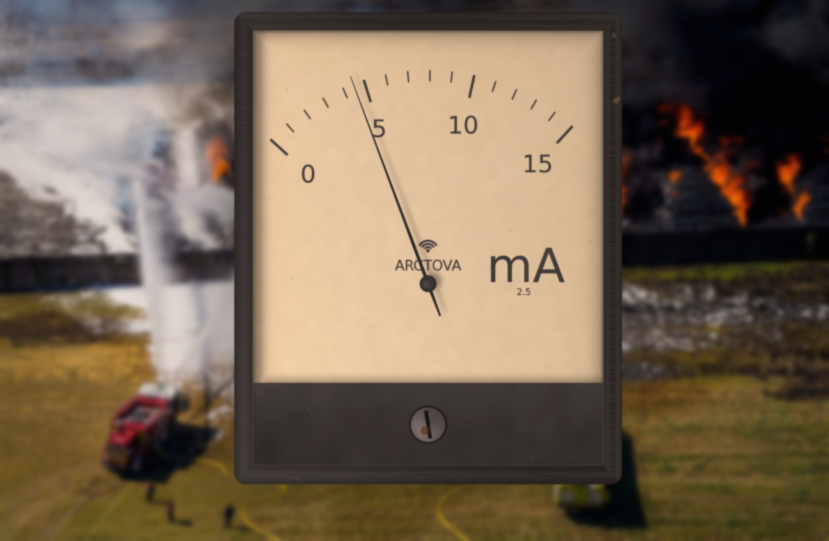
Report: 4.5; mA
